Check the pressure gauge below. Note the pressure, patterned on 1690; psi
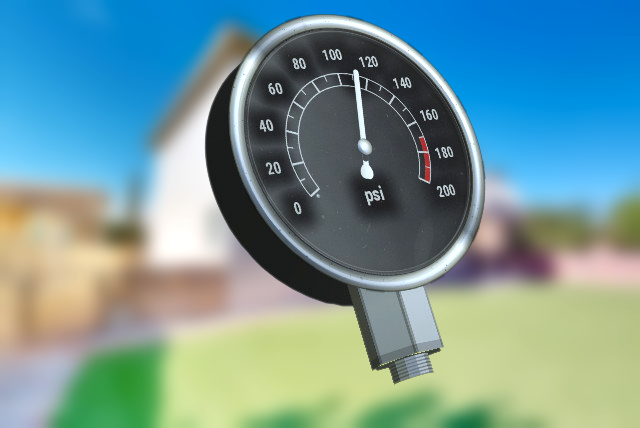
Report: 110; psi
